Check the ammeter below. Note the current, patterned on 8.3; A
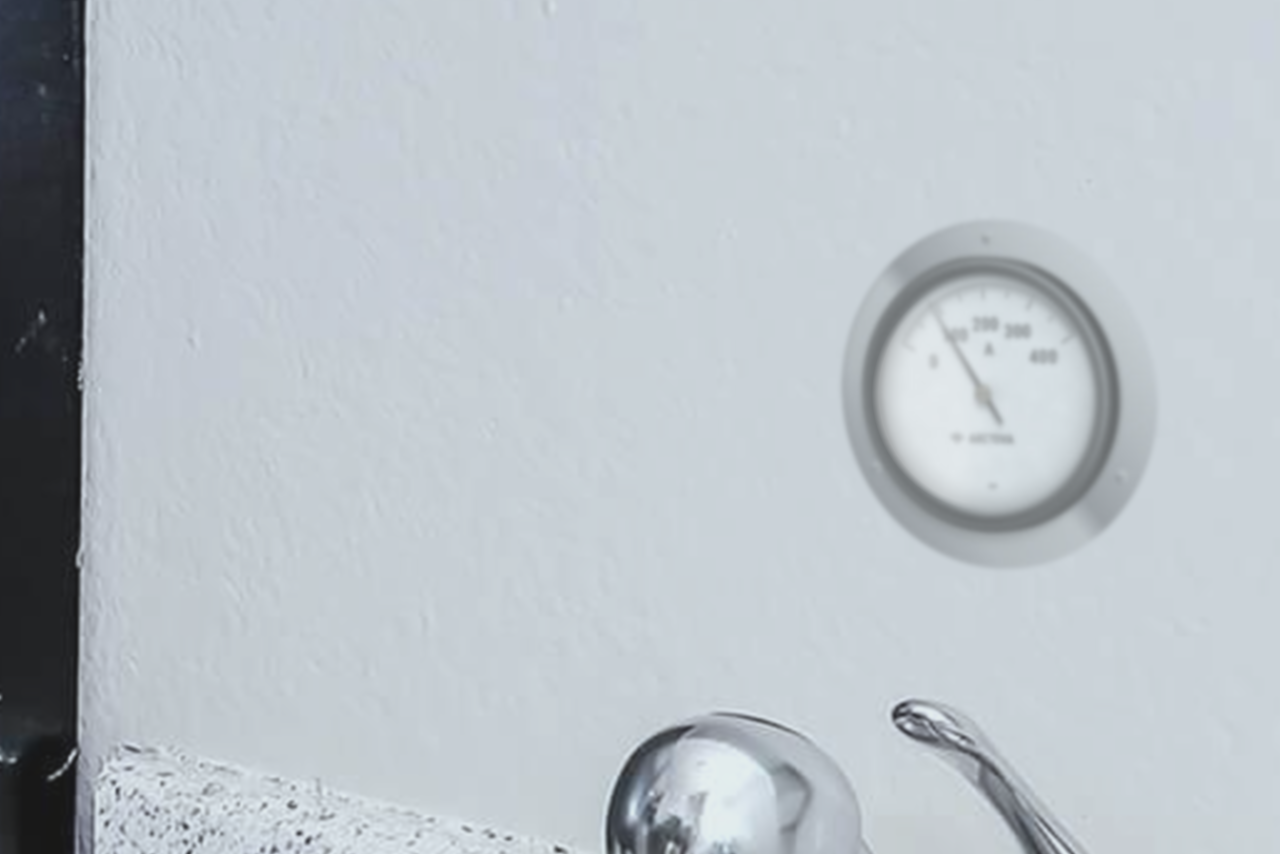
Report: 100; A
